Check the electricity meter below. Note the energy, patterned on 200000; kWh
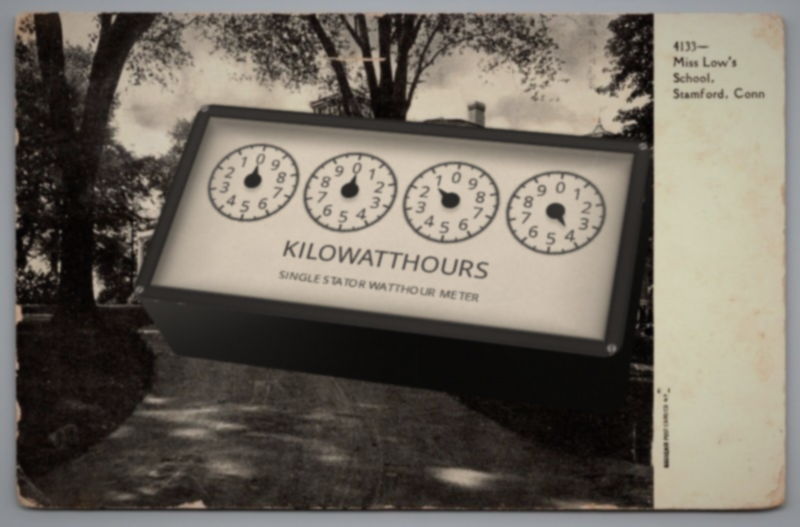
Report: 14; kWh
